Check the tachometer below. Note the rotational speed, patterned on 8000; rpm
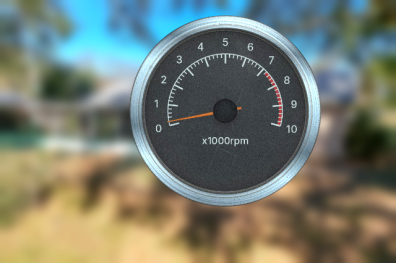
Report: 200; rpm
